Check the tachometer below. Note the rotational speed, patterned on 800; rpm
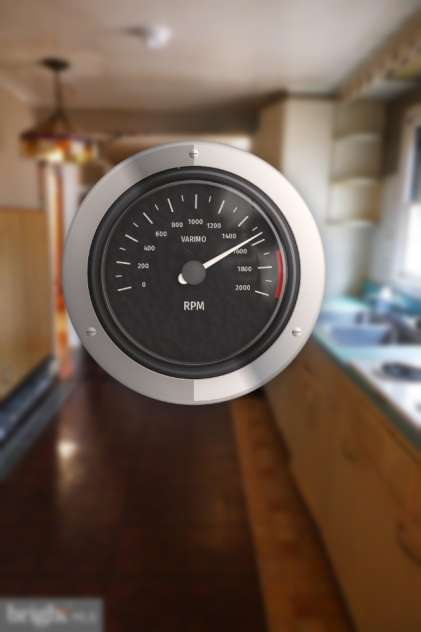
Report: 1550; rpm
